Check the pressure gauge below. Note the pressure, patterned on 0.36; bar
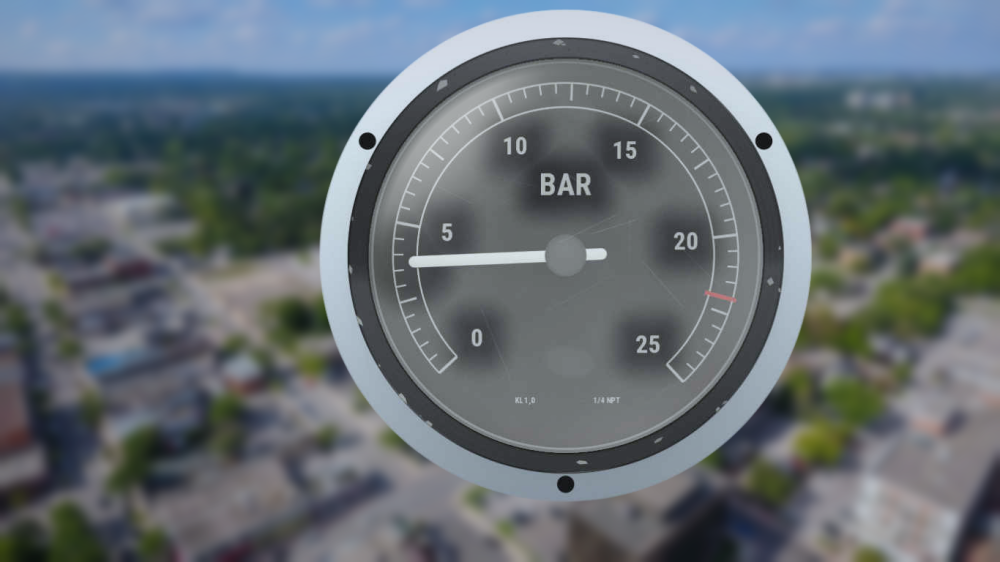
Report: 3.75; bar
